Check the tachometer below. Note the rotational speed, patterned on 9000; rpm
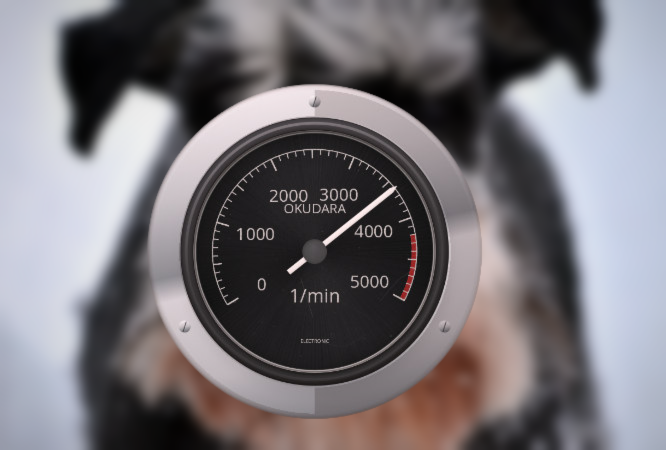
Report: 3600; rpm
